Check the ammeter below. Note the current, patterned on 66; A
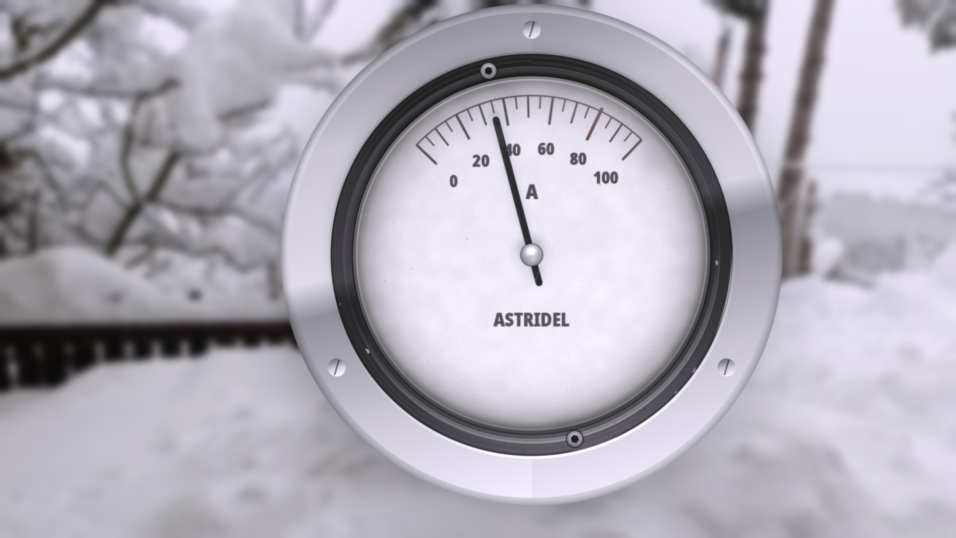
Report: 35; A
